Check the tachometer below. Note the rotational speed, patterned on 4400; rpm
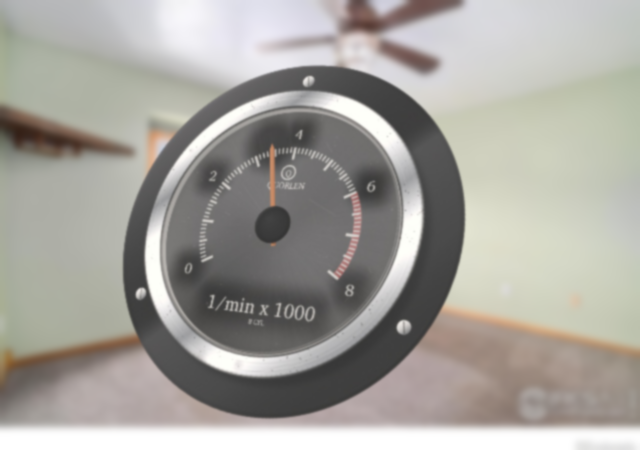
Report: 3500; rpm
